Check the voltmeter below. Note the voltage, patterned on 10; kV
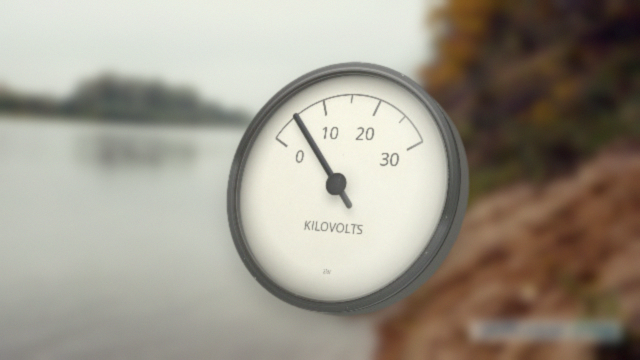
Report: 5; kV
